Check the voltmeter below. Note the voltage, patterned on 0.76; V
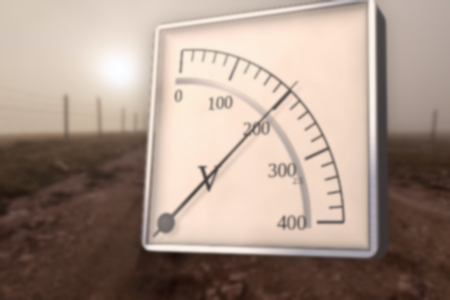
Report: 200; V
